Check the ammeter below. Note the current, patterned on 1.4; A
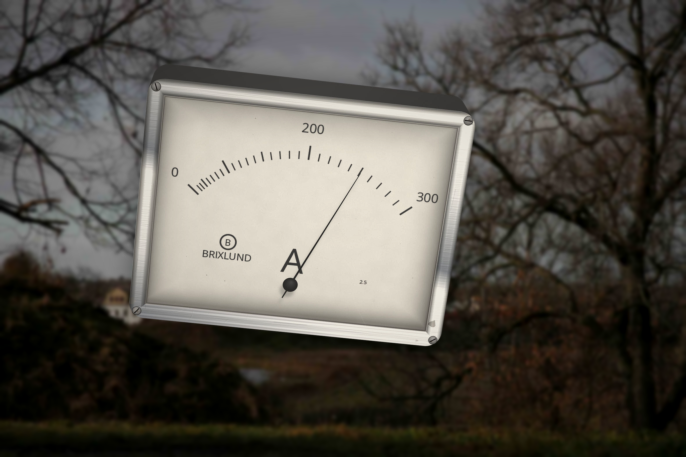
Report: 250; A
